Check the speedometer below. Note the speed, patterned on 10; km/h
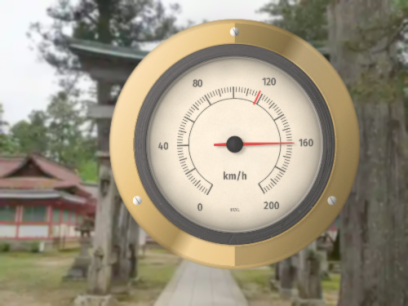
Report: 160; km/h
